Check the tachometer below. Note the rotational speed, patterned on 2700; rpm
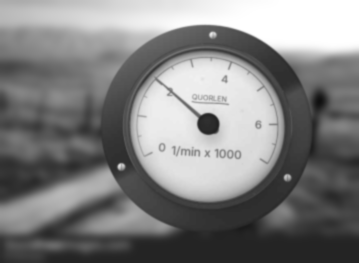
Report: 2000; rpm
